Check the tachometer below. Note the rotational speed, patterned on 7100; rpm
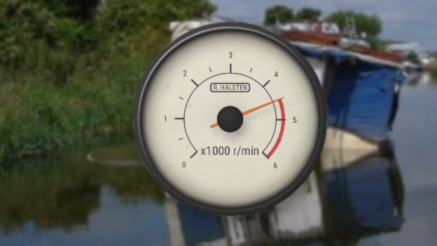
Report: 4500; rpm
